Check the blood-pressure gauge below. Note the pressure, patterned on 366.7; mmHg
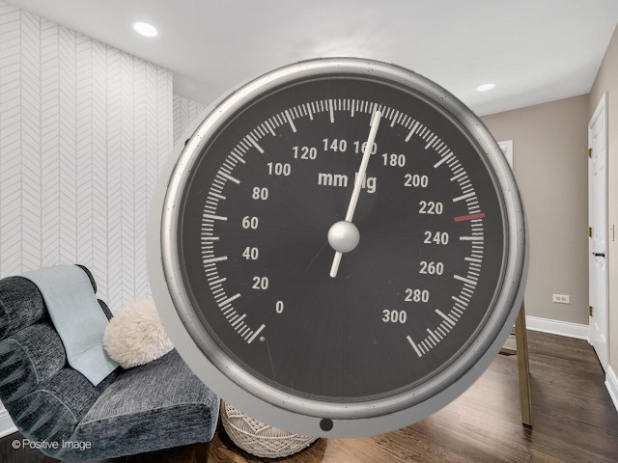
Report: 162; mmHg
